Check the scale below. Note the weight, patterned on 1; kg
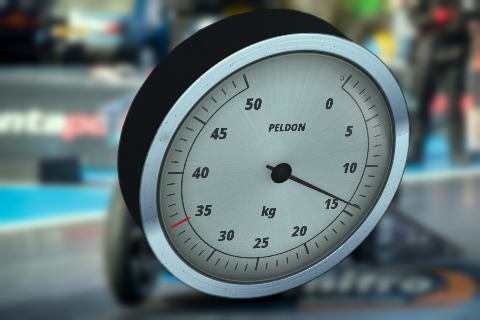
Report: 14; kg
